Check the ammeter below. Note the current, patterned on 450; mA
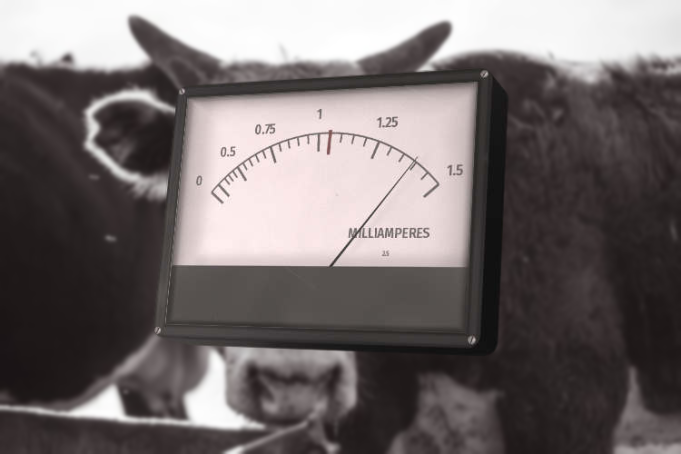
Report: 1.4; mA
